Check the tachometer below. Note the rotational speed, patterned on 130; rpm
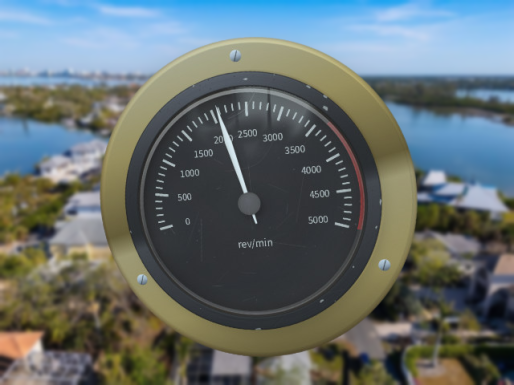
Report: 2100; rpm
